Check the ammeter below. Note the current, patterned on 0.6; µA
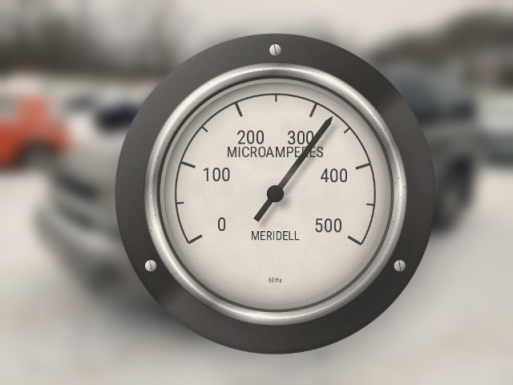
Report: 325; µA
